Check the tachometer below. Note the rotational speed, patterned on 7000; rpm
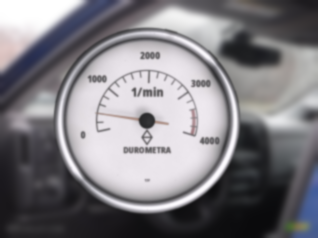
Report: 400; rpm
